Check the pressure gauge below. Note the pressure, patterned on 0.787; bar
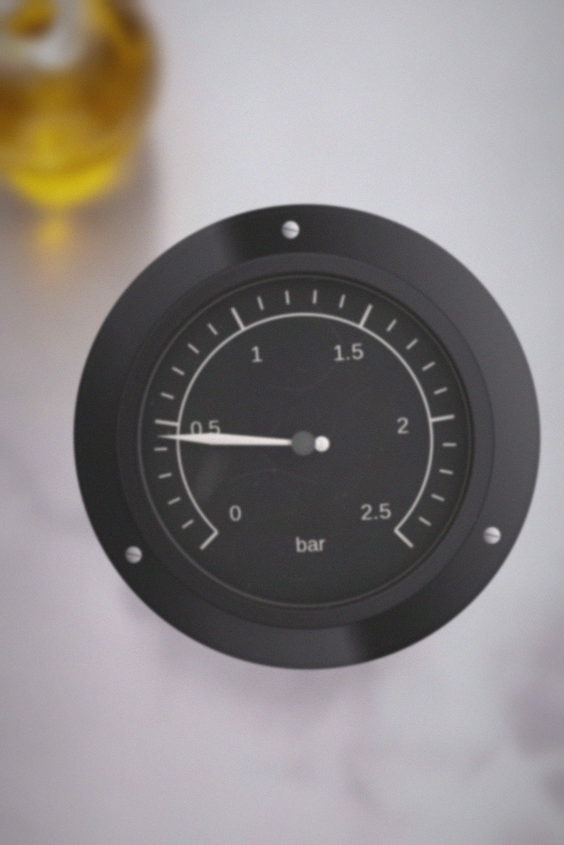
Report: 0.45; bar
